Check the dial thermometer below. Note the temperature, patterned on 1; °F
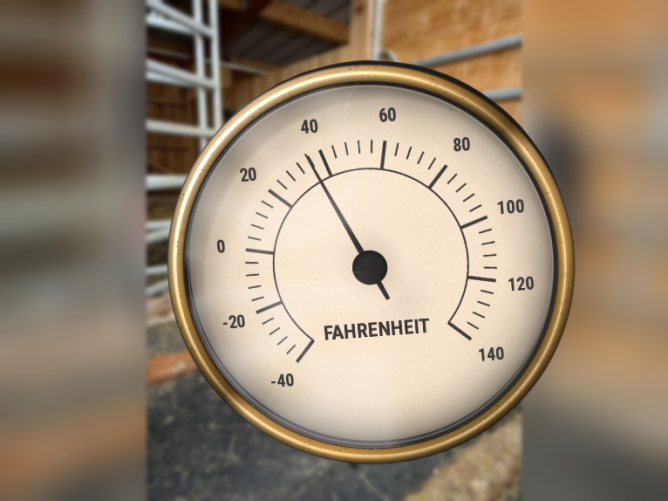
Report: 36; °F
